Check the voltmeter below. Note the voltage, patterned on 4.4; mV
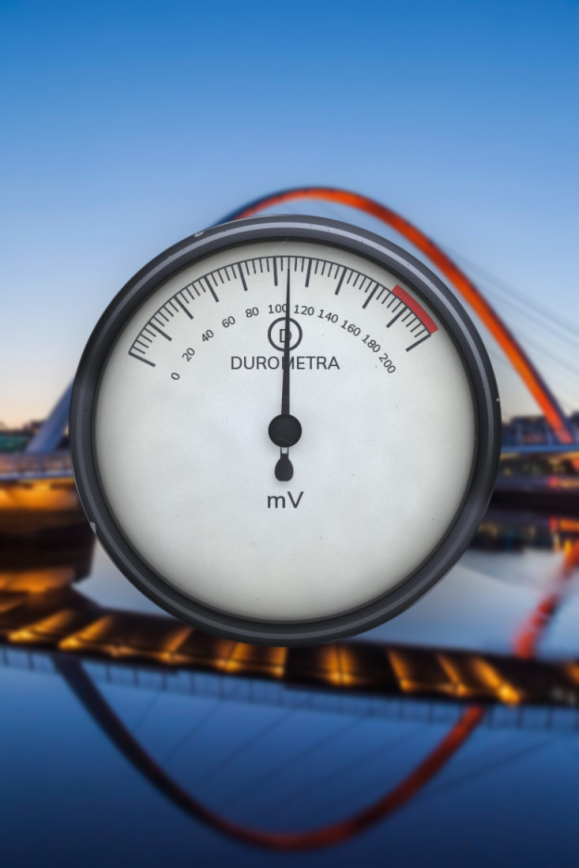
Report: 108; mV
